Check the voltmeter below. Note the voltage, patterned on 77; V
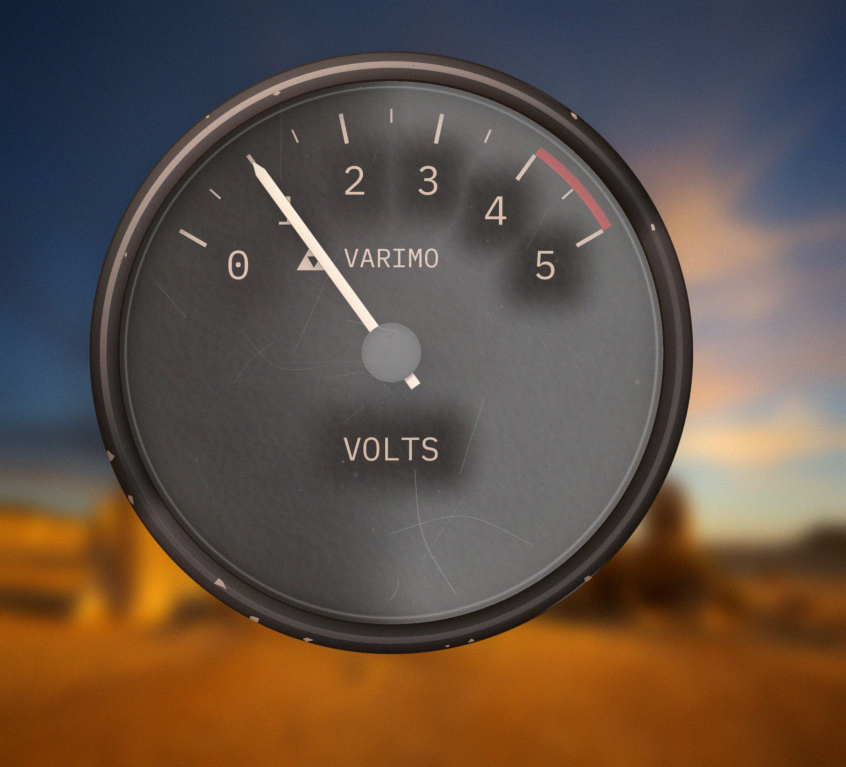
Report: 1; V
